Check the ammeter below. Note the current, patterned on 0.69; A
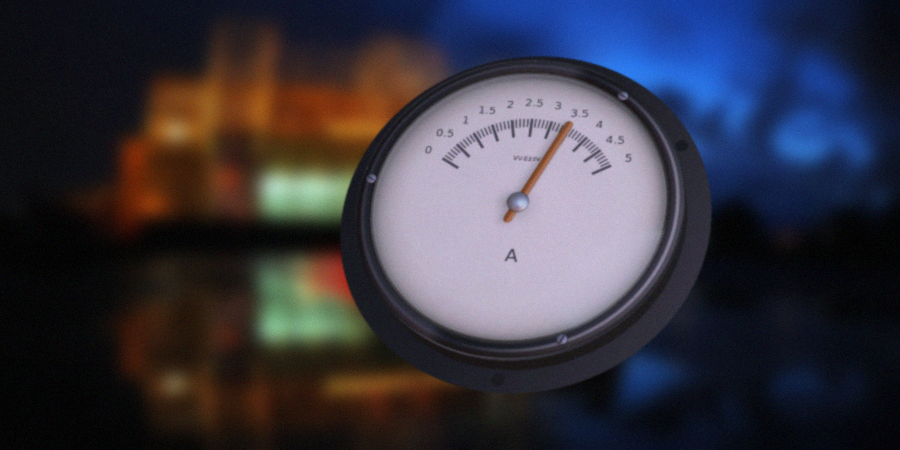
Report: 3.5; A
